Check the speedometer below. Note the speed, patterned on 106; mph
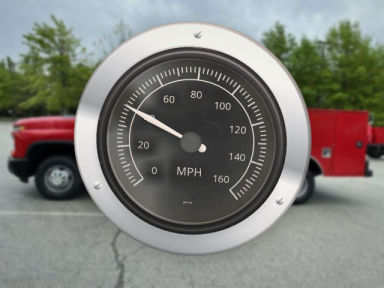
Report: 40; mph
